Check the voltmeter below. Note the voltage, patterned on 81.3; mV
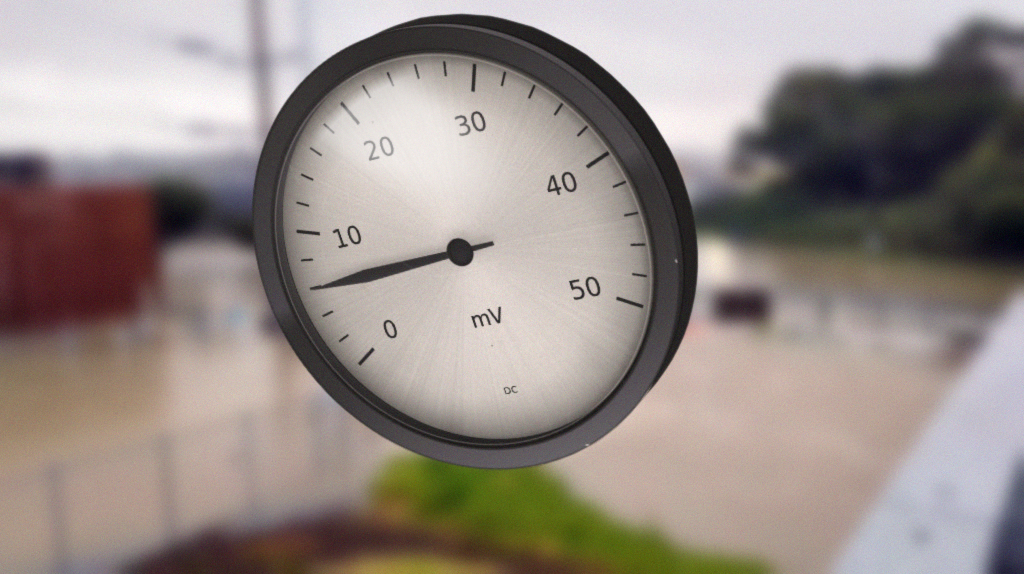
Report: 6; mV
